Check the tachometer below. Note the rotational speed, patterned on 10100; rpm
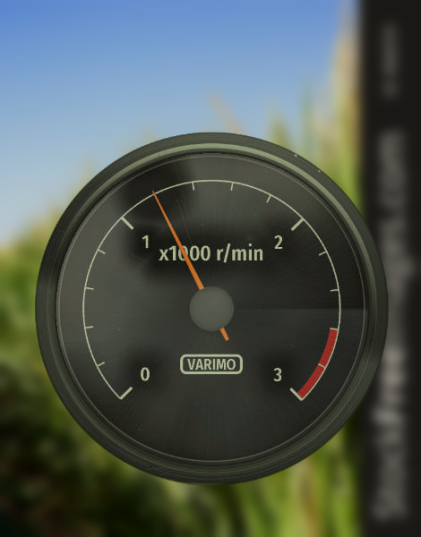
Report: 1200; rpm
